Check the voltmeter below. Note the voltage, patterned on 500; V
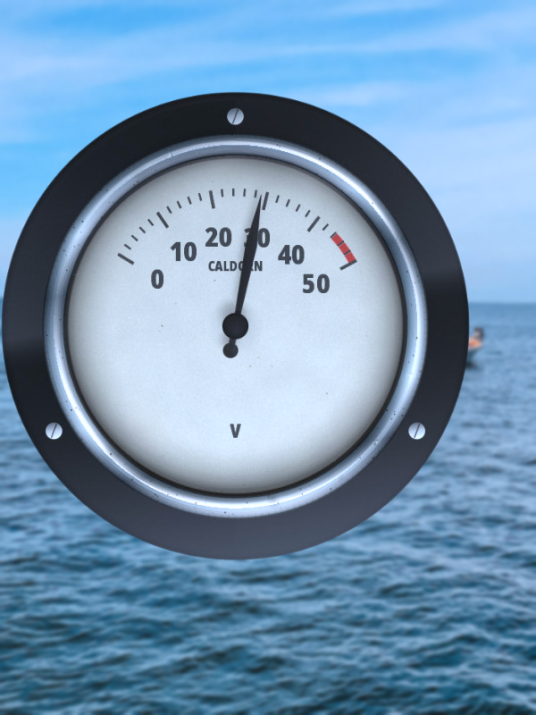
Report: 29; V
